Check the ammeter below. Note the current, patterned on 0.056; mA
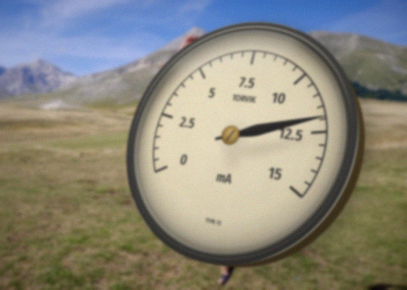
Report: 12; mA
